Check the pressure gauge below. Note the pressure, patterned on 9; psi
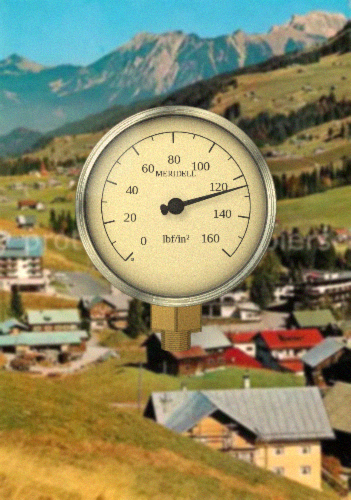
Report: 125; psi
